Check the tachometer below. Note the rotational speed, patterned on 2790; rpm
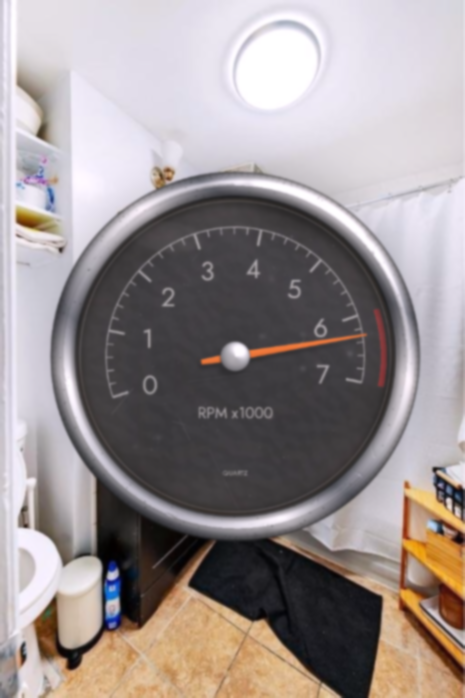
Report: 6300; rpm
